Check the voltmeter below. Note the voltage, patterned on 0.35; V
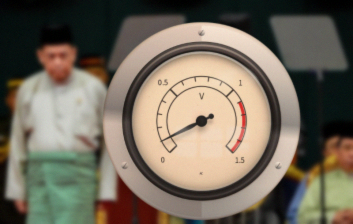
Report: 0.1; V
